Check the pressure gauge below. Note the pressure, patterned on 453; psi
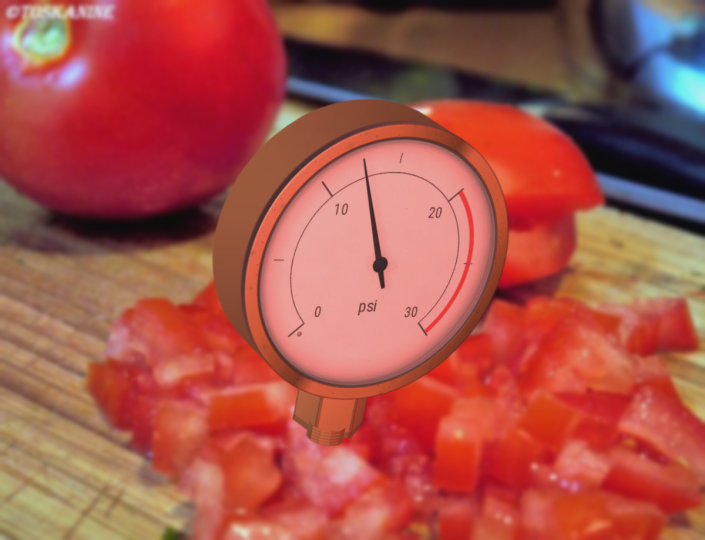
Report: 12.5; psi
